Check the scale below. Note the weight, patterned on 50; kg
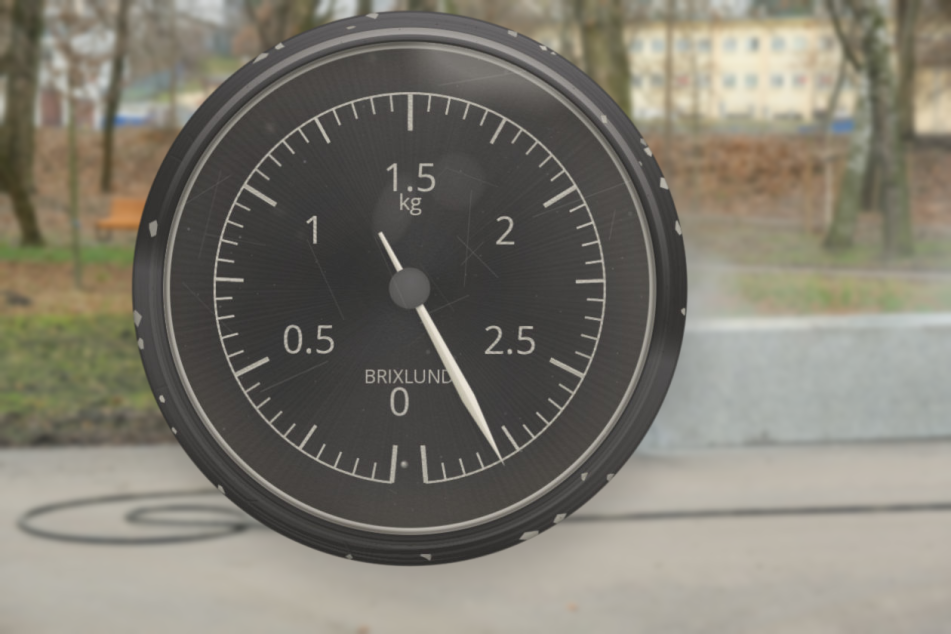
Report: 2.8; kg
